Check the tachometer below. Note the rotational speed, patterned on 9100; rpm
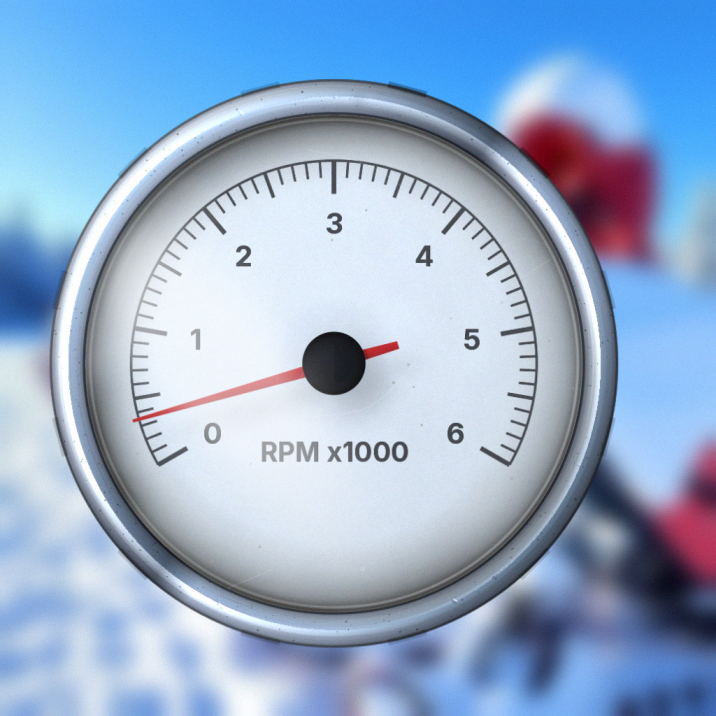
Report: 350; rpm
